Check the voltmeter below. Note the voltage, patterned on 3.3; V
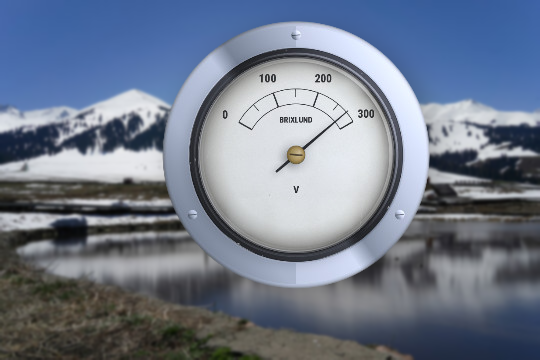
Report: 275; V
